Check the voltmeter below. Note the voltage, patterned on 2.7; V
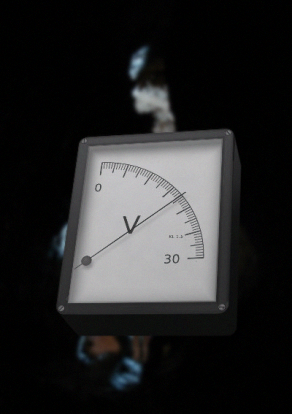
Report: 17.5; V
